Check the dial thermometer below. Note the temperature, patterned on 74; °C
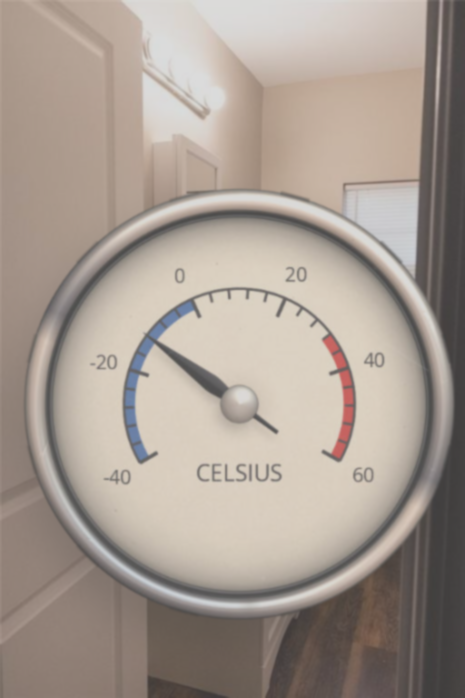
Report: -12; °C
